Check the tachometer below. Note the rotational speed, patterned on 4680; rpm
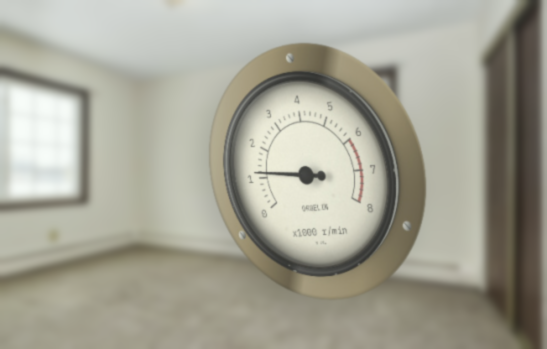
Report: 1200; rpm
